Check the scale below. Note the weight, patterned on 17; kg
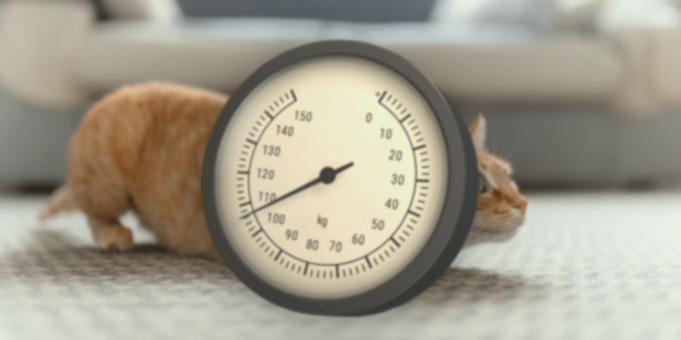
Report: 106; kg
